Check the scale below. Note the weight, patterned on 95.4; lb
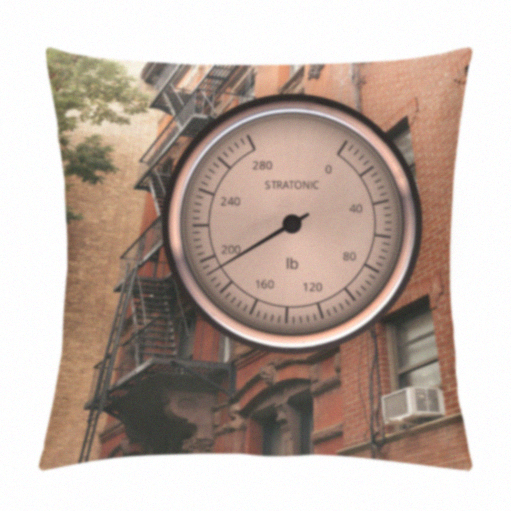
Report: 192; lb
